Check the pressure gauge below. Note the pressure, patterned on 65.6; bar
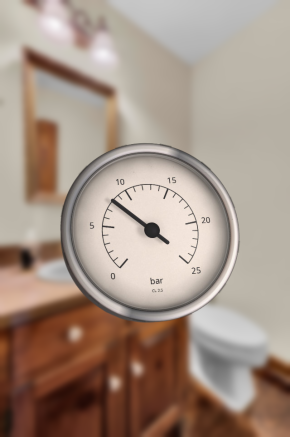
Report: 8; bar
